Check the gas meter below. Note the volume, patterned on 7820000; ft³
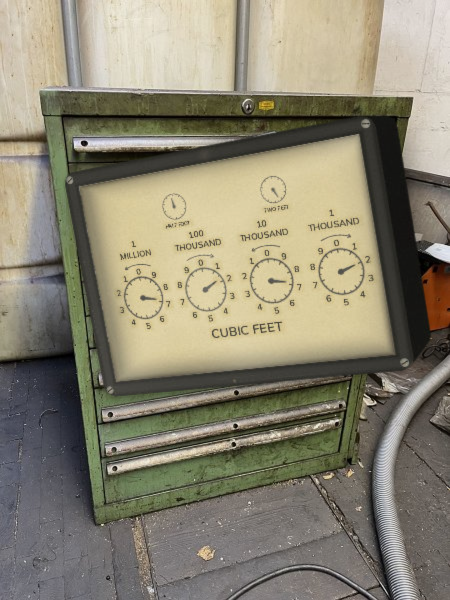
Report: 717200; ft³
